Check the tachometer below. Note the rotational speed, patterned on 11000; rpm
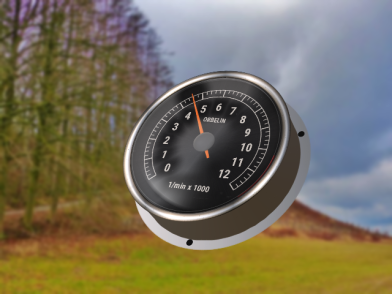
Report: 4600; rpm
